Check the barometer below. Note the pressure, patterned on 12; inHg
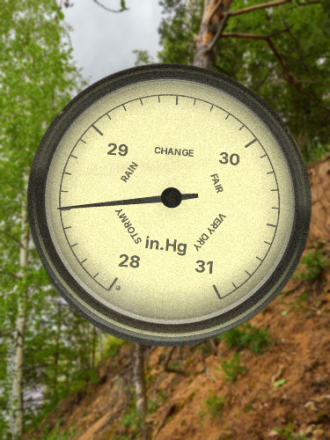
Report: 28.5; inHg
